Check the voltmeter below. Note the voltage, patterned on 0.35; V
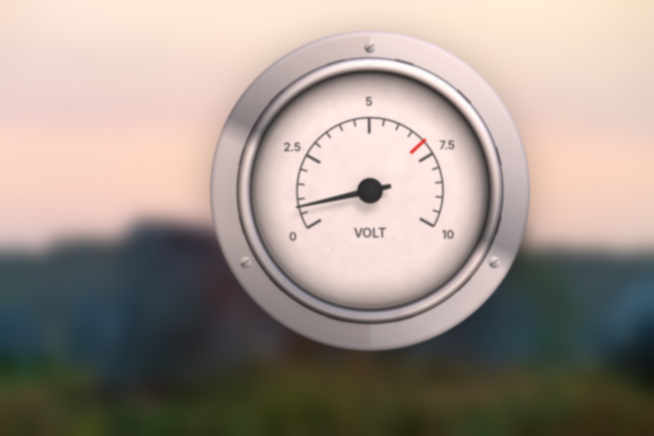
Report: 0.75; V
